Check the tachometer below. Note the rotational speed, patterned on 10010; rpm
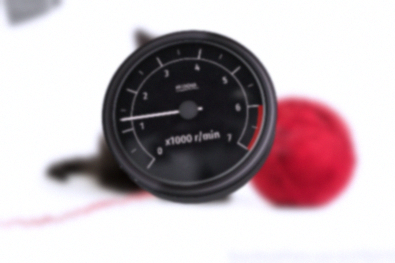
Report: 1250; rpm
